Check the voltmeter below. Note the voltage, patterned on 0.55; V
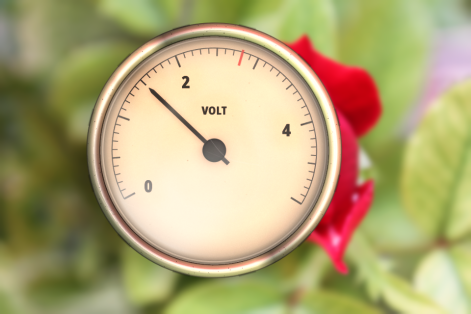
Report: 1.5; V
